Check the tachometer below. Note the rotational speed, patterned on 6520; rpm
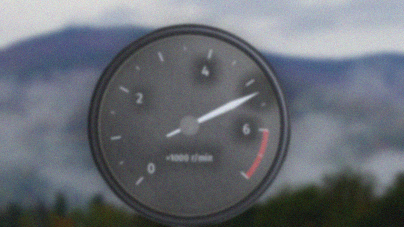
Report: 5250; rpm
